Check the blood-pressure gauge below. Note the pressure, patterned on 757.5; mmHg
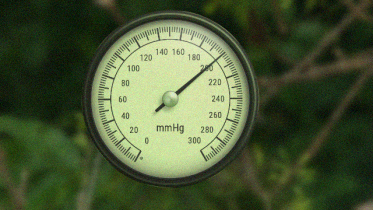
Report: 200; mmHg
